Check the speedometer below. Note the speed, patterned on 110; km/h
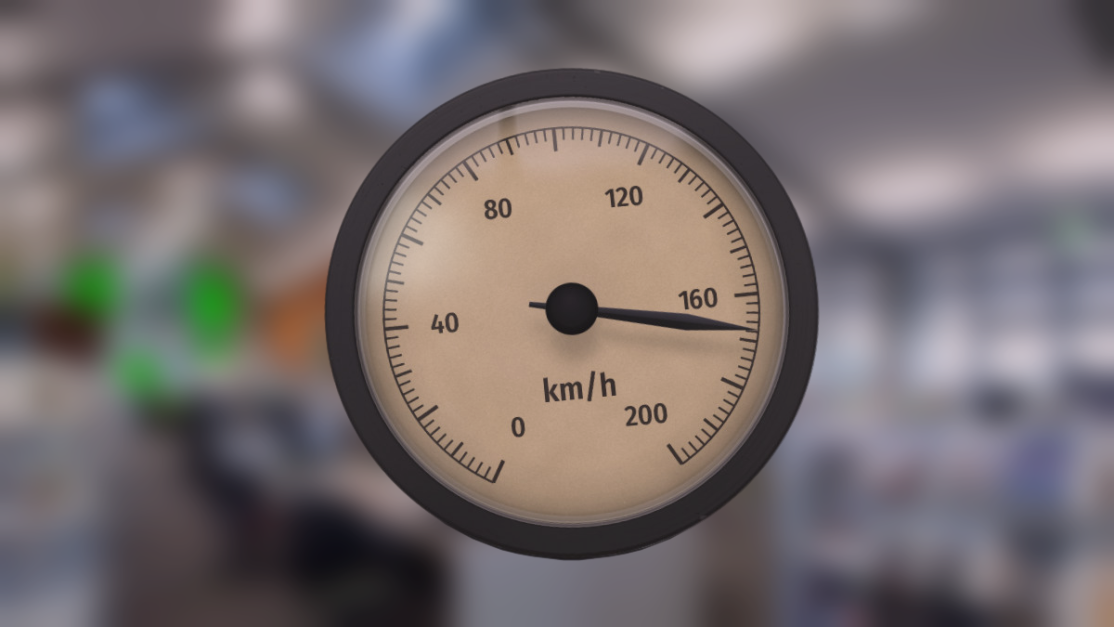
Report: 168; km/h
